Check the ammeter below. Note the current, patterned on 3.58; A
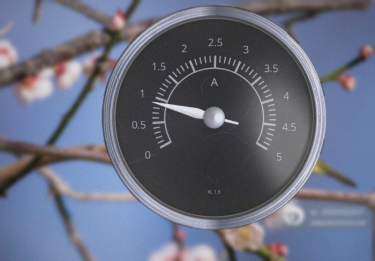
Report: 0.9; A
